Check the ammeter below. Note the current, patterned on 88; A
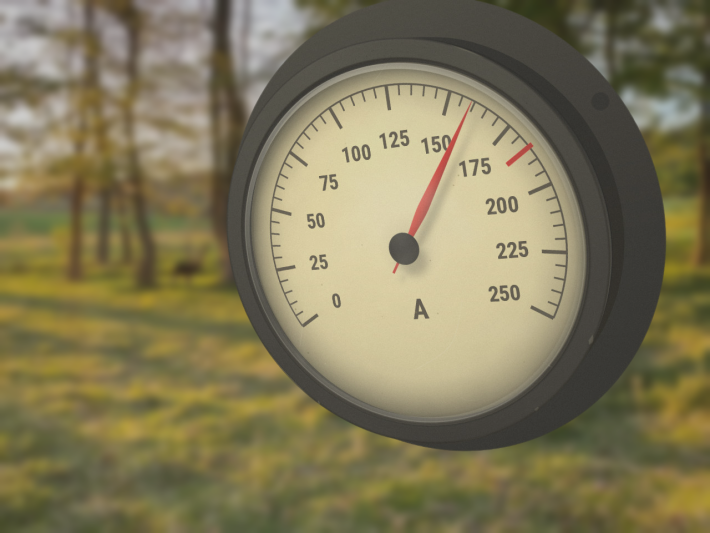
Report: 160; A
